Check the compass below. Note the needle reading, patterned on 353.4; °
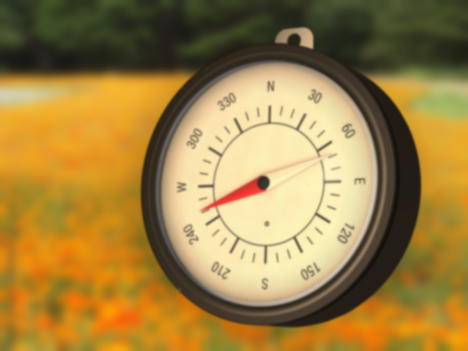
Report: 250; °
